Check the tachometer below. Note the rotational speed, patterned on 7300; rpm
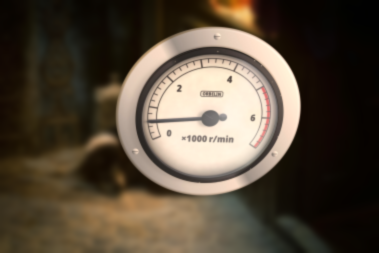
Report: 600; rpm
